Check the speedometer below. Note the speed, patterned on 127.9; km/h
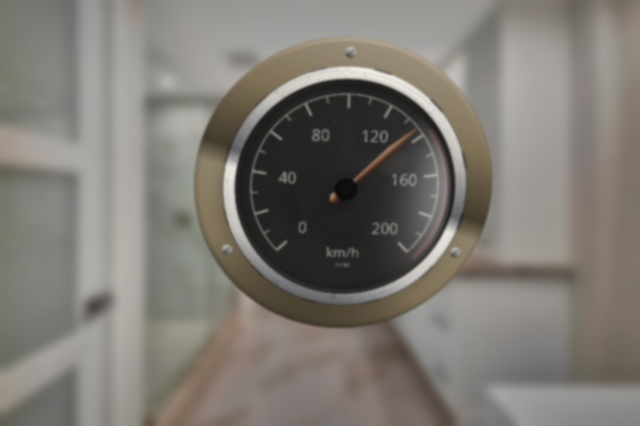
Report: 135; km/h
